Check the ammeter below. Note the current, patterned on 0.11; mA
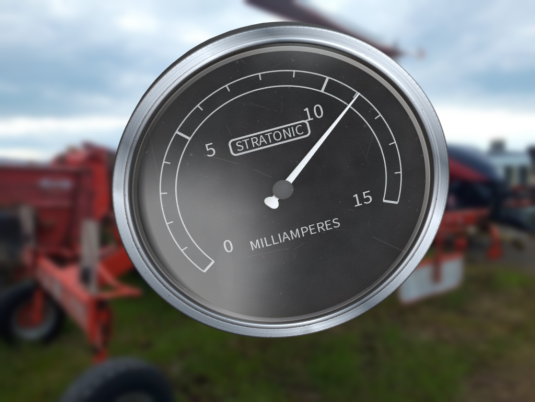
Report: 11; mA
